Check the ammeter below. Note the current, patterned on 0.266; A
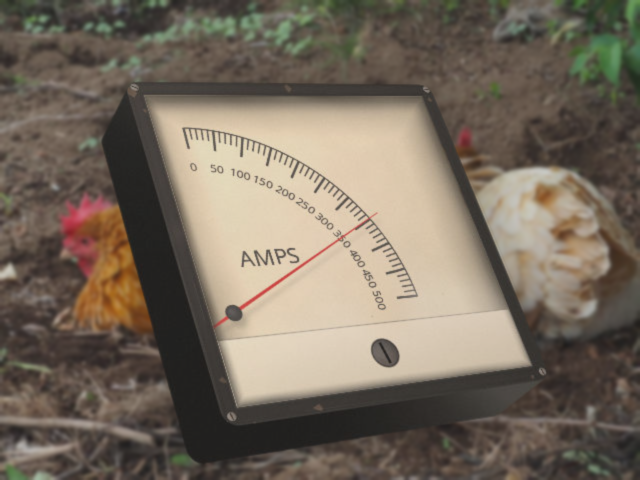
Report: 350; A
